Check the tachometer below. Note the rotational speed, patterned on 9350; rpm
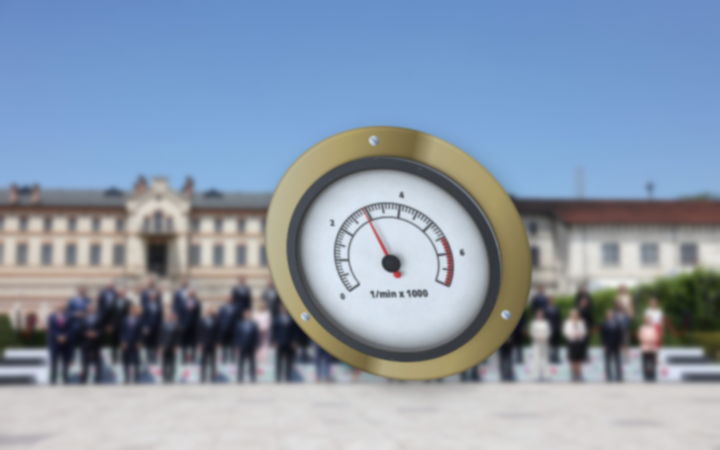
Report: 3000; rpm
